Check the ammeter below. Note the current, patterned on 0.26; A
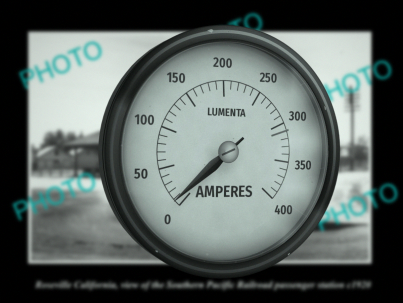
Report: 10; A
